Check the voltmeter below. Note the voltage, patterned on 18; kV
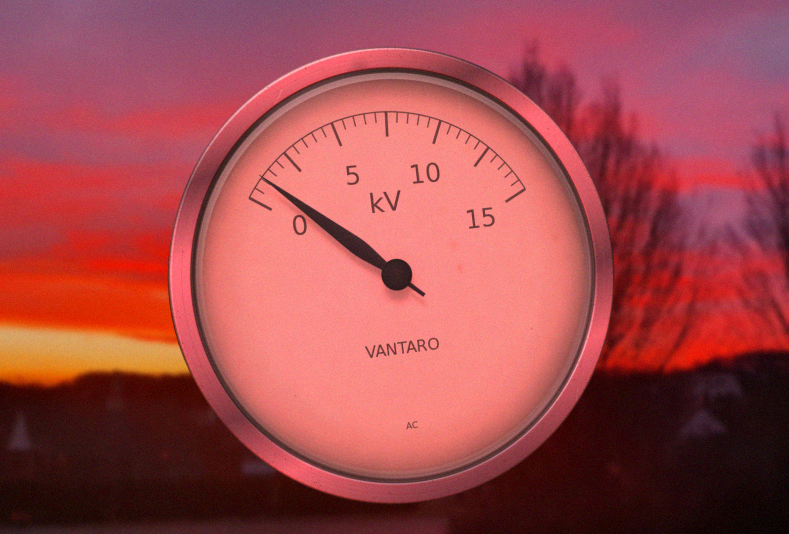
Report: 1; kV
